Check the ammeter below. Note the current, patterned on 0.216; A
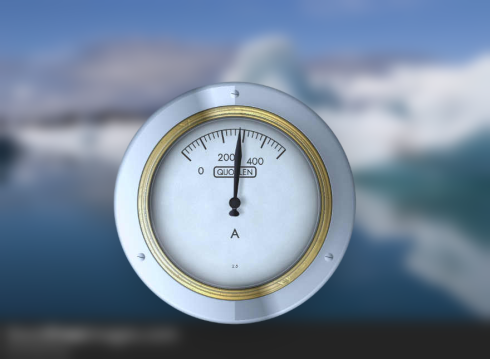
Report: 280; A
